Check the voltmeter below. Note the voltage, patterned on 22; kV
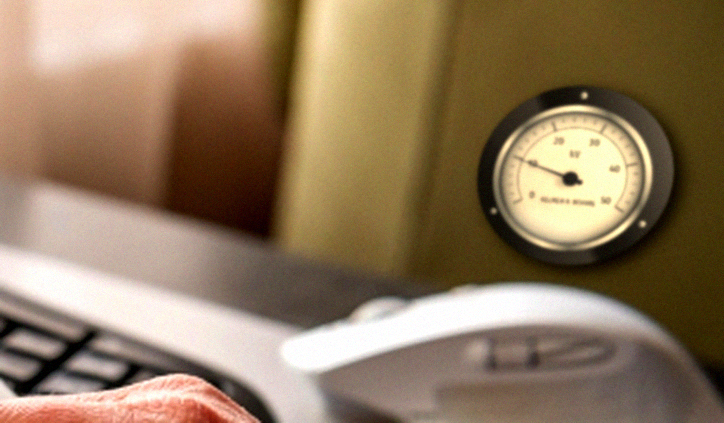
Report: 10; kV
